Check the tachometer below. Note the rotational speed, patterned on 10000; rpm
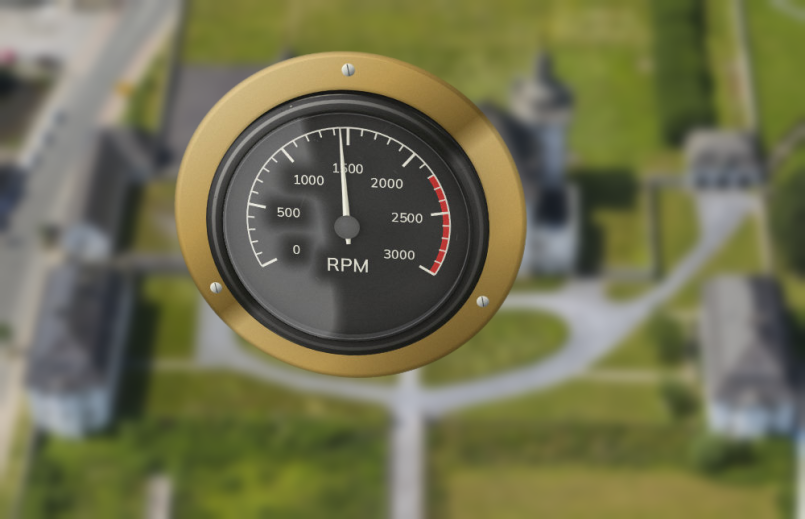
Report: 1450; rpm
